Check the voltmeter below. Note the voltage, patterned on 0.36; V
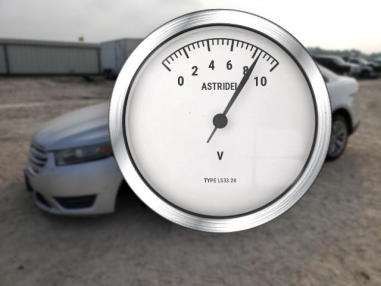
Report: 8.4; V
